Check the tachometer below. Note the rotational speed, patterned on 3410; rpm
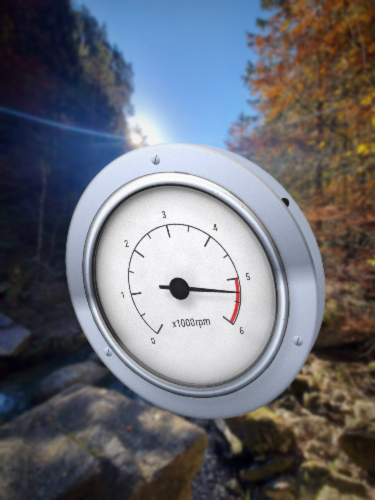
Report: 5250; rpm
